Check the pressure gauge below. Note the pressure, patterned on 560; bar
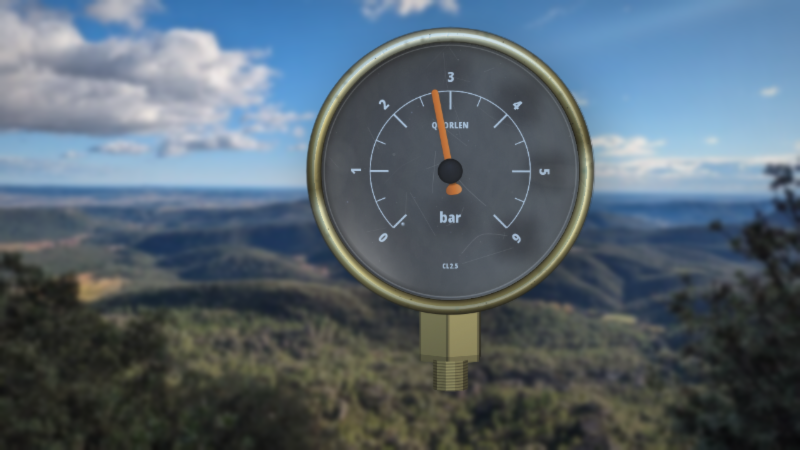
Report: 2.75; bar
